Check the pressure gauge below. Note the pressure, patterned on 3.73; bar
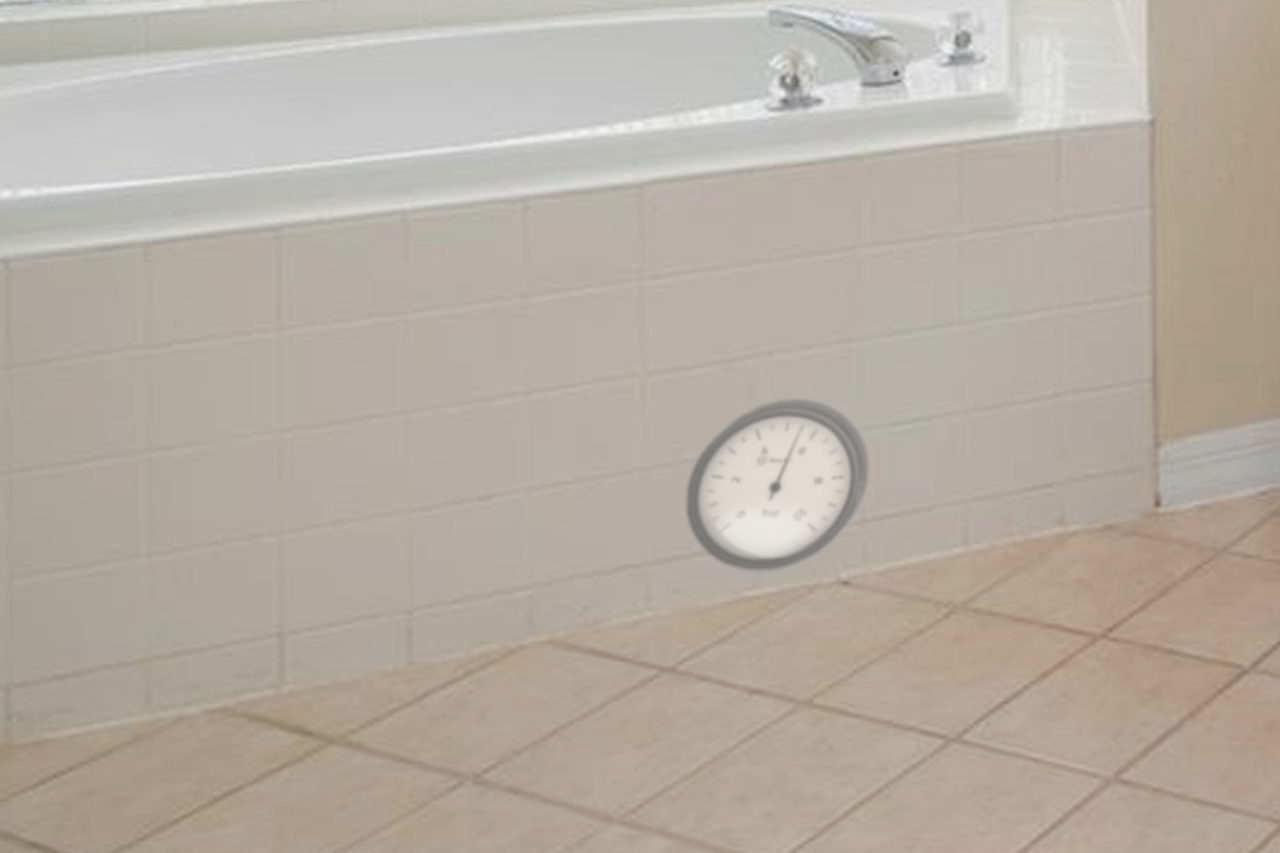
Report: 5.5; bar
